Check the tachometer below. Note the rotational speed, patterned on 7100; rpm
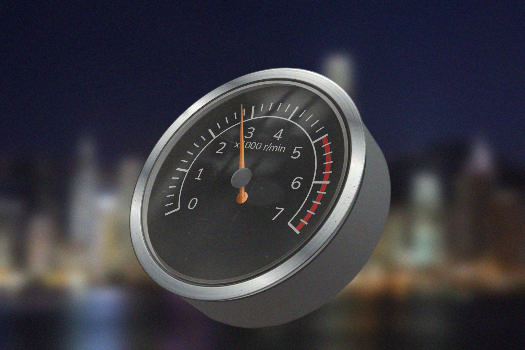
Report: 2800; rpm
